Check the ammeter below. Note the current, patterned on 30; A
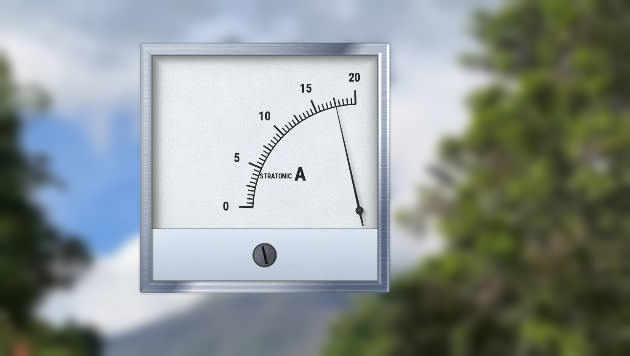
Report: 17.5; A
